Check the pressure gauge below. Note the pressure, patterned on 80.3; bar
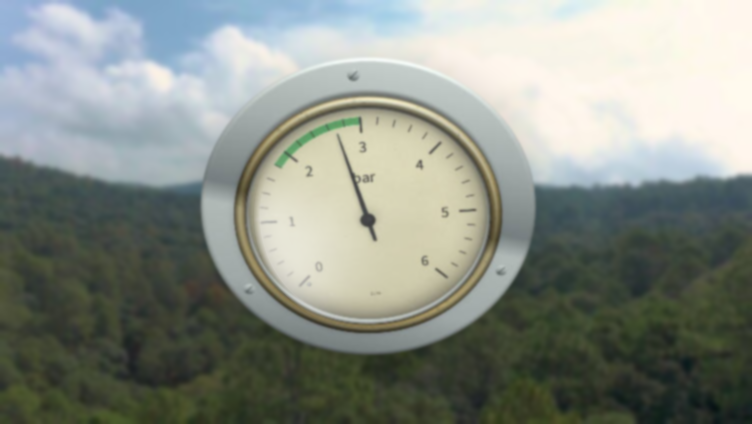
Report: 2.7; bar
